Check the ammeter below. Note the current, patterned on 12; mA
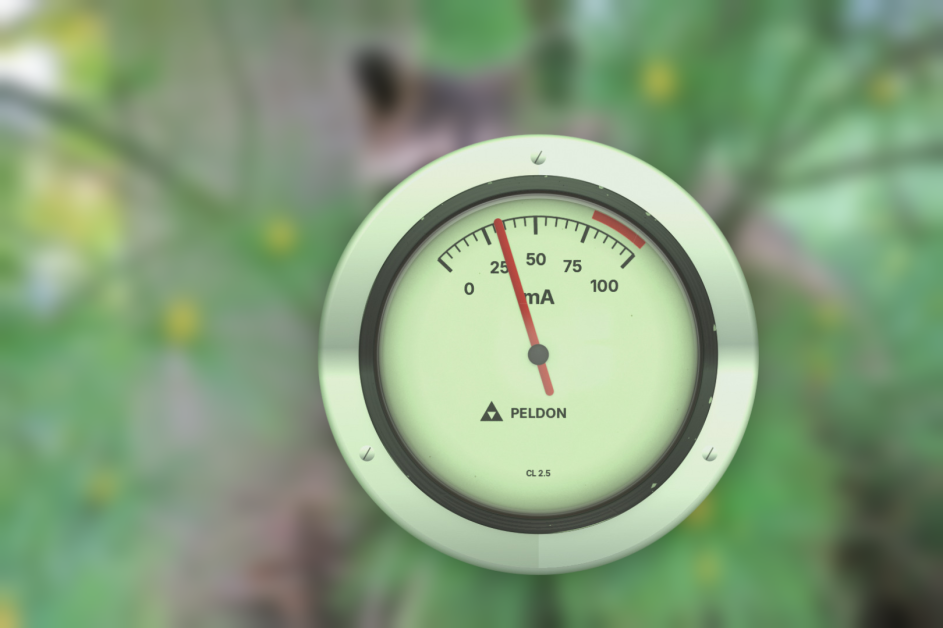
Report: 32.5; mA
